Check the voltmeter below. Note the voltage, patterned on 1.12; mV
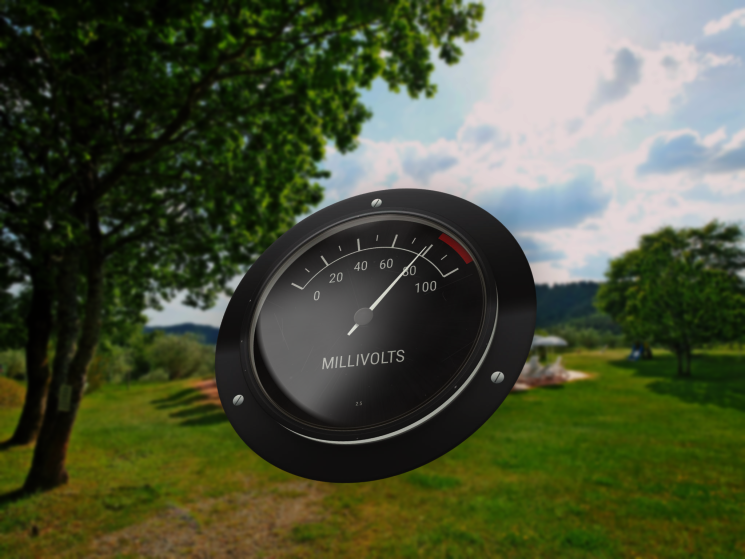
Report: 80; mV
